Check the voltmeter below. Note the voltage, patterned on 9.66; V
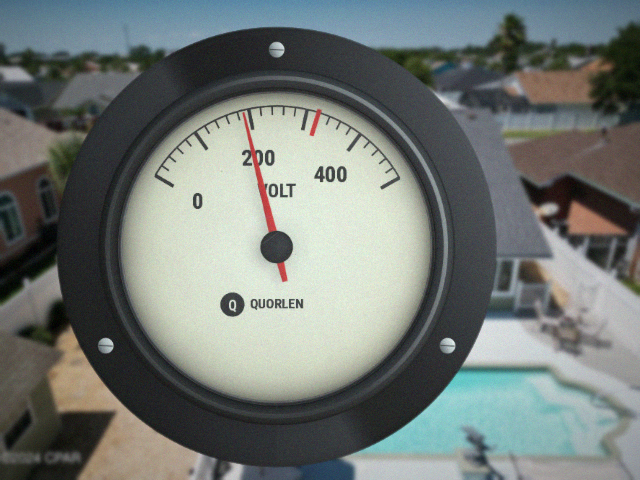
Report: 190; V
